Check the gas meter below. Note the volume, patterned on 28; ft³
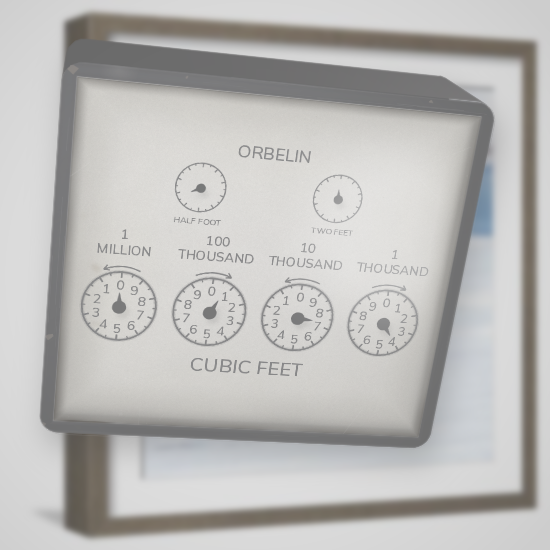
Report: 7400; ft³
